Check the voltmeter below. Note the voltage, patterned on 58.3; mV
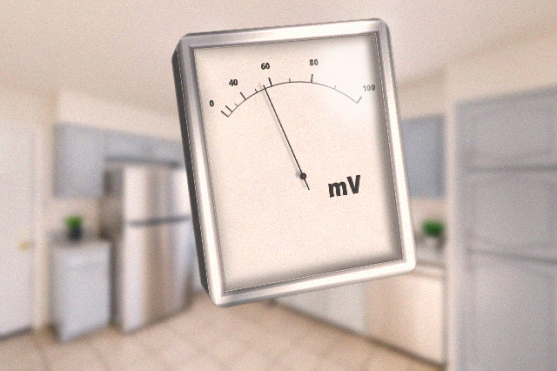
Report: 55; mV
